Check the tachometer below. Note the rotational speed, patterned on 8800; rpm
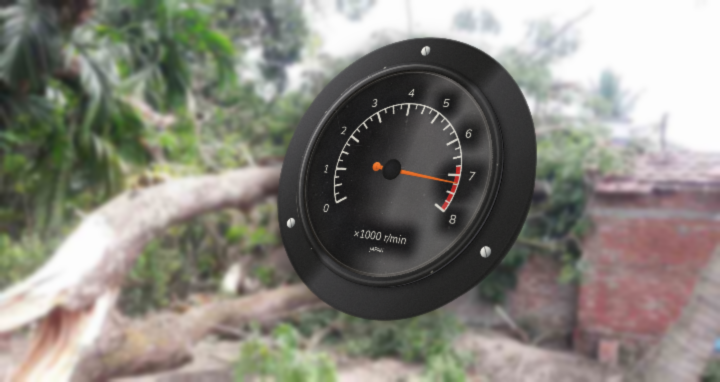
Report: 7250; rpm
